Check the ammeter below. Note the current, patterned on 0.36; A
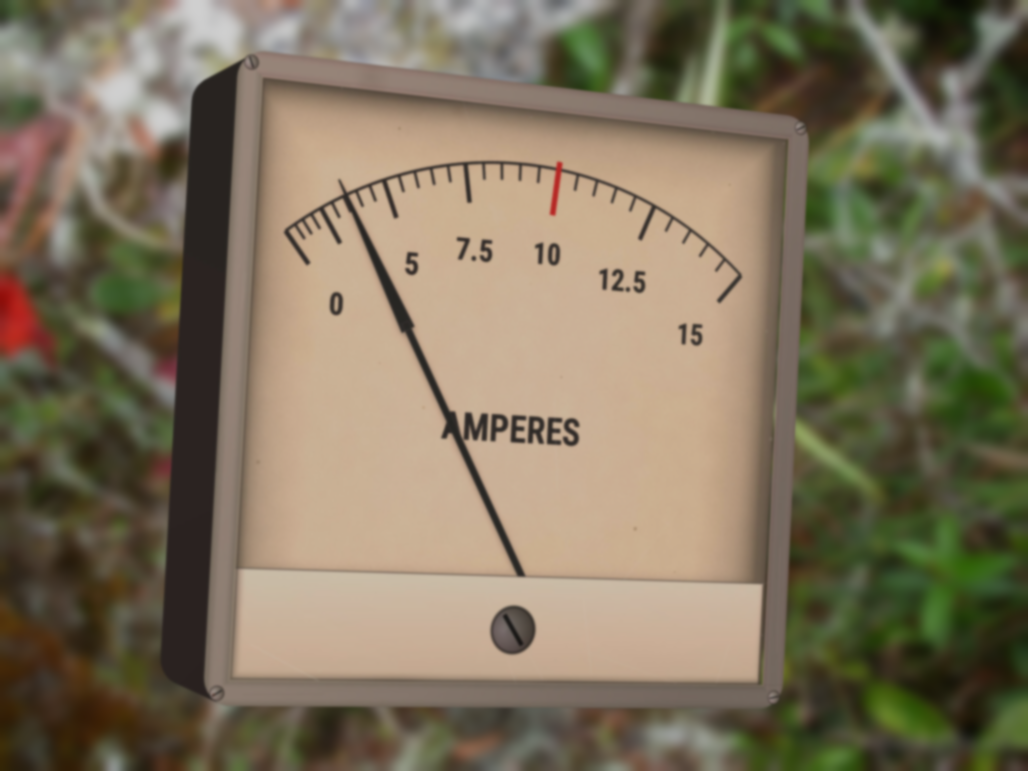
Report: 3.5; A
